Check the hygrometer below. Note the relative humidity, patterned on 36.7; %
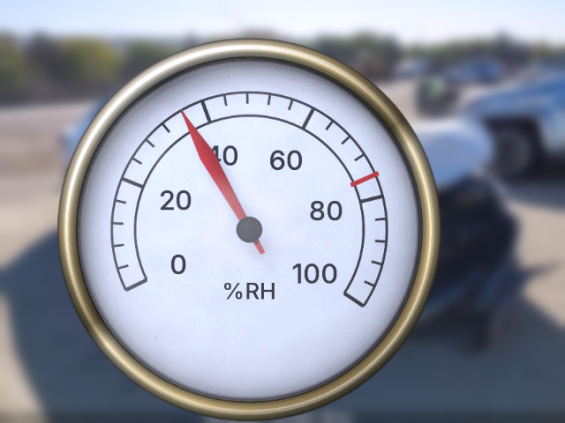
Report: 36; %
